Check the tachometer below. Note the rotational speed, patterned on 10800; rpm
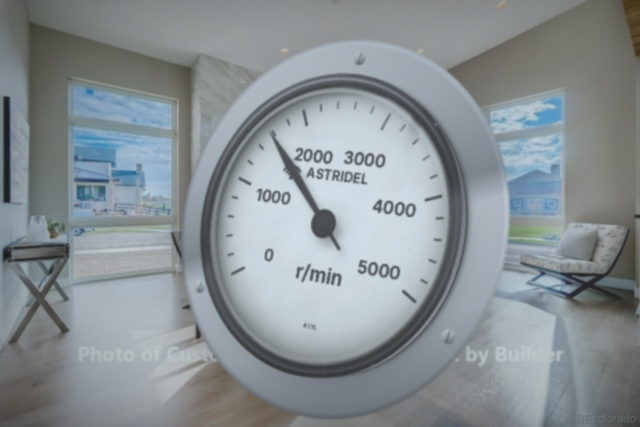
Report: 1600; rpm
